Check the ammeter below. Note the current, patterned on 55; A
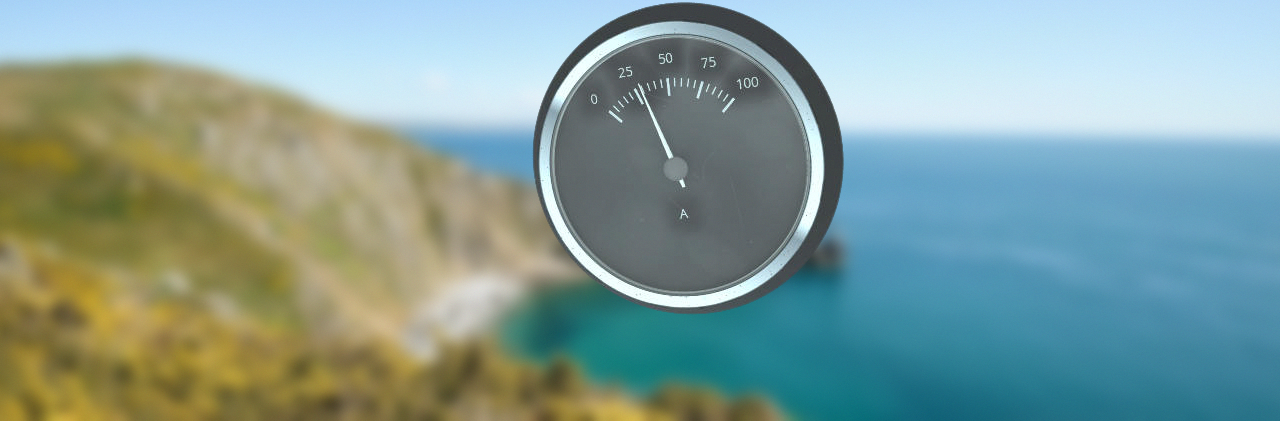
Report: 30; A
